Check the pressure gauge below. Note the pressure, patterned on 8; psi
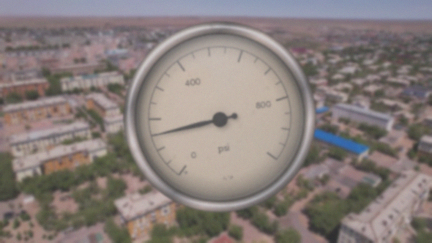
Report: 150; psi
